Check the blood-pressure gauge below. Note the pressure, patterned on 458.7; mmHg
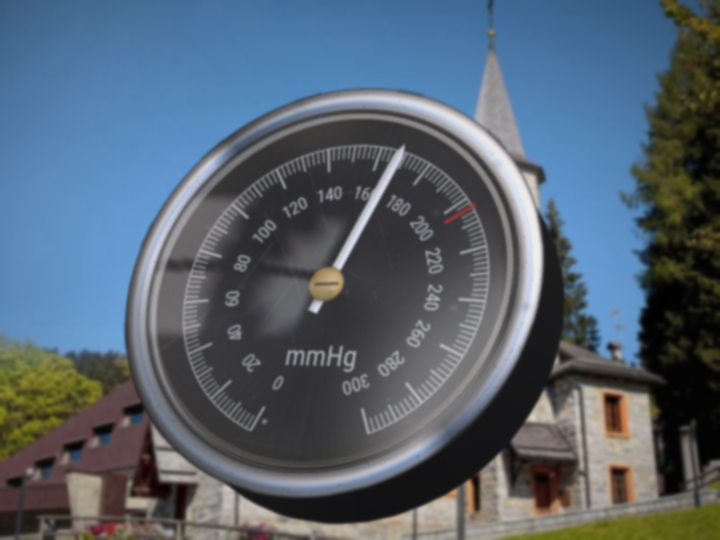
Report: 170; mmHg
